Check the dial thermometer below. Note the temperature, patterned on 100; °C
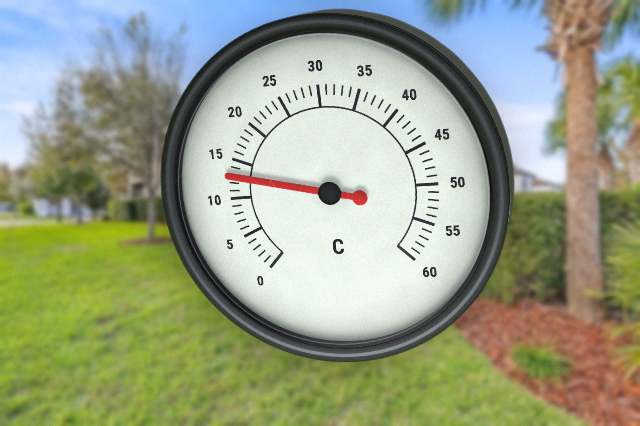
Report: 13; °C
